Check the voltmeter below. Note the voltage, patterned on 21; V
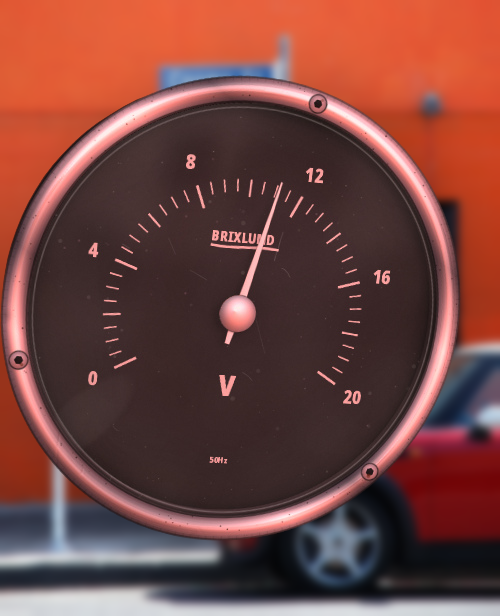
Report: 11; V
